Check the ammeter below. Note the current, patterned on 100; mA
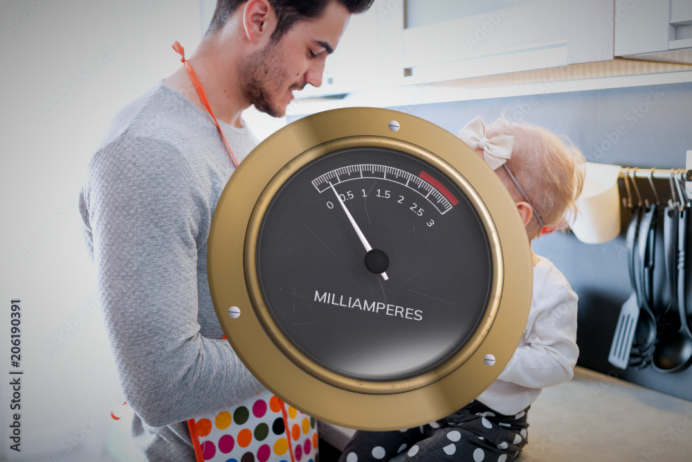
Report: 0.25; mA
